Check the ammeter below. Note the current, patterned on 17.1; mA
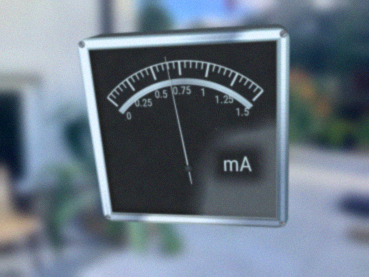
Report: 0.65; mA
